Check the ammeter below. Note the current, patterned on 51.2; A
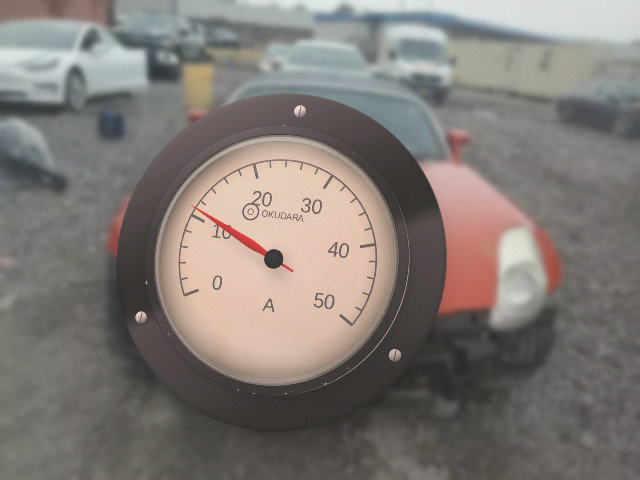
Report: 11; A
